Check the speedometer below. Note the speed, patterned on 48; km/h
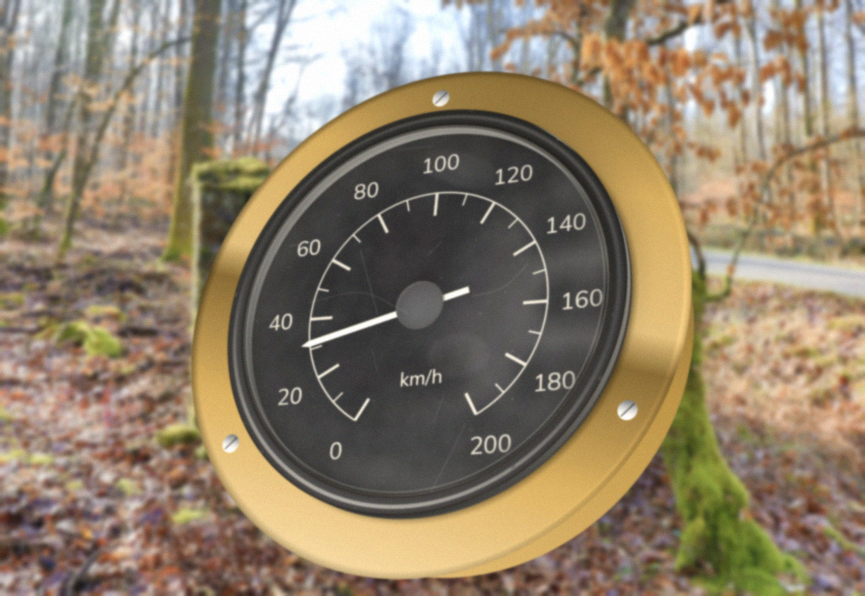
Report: 30; km/h
